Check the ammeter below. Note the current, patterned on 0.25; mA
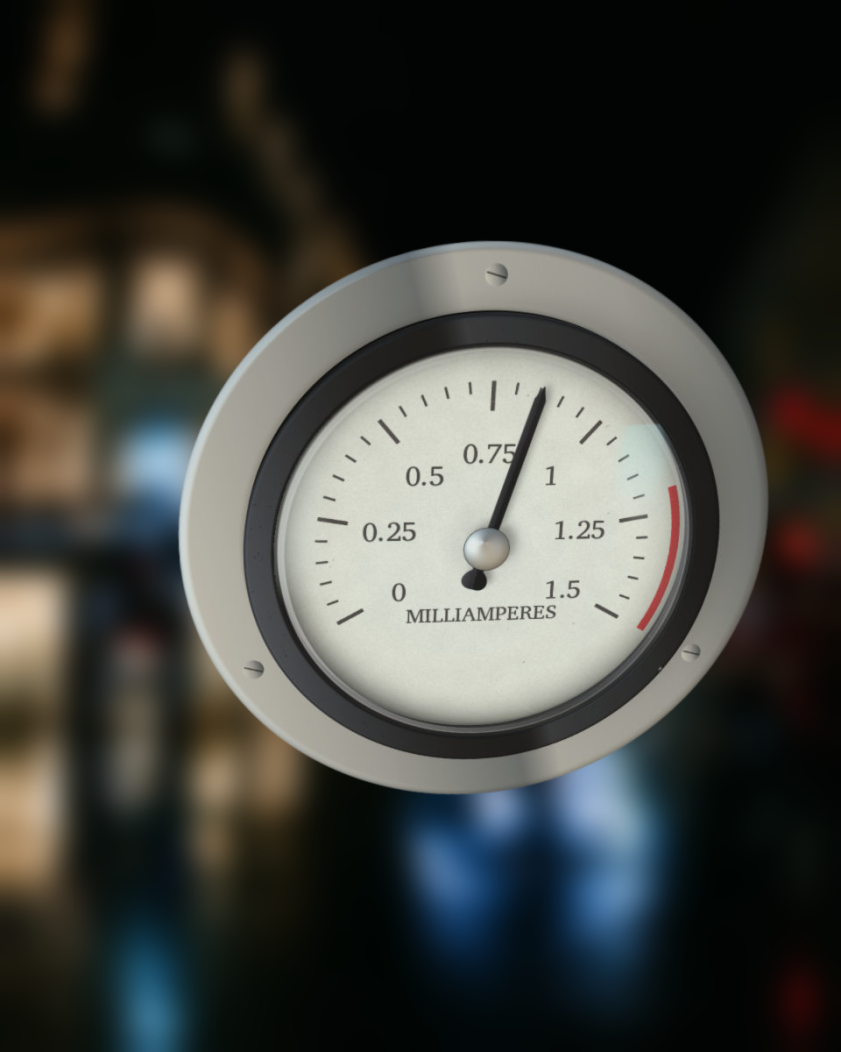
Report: 0.85; mA
